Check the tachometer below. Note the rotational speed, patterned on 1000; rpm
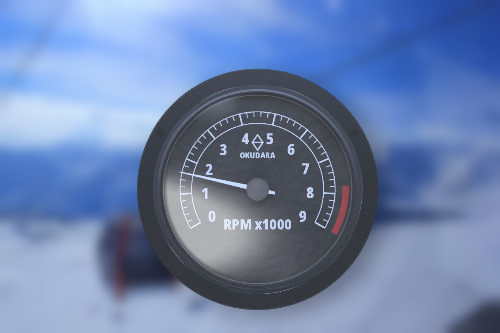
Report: 1600; rpm
